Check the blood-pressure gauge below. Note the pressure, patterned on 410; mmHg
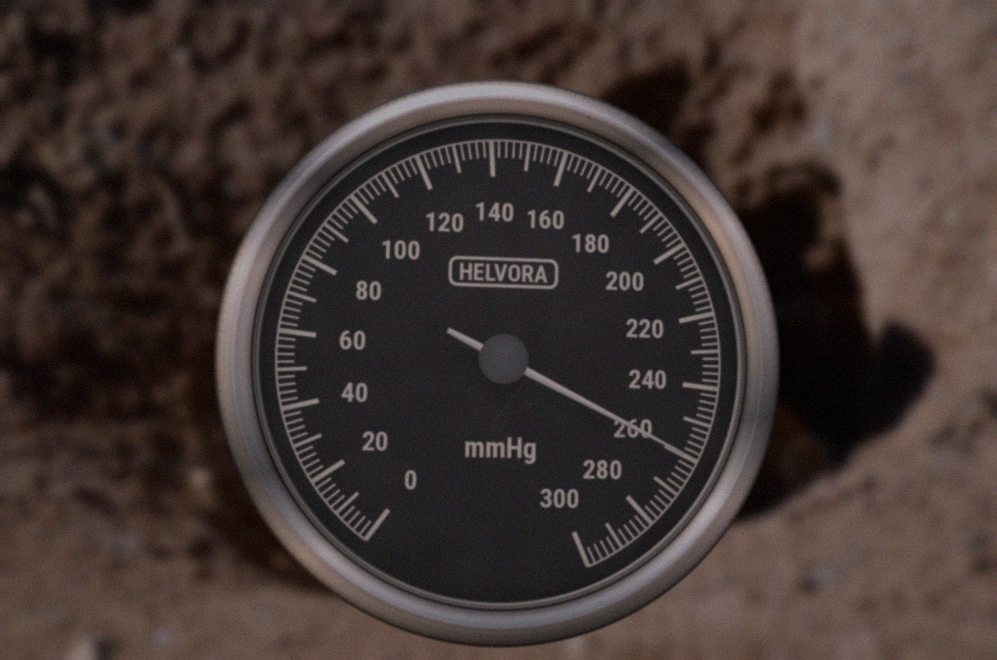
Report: 260; mmHg
